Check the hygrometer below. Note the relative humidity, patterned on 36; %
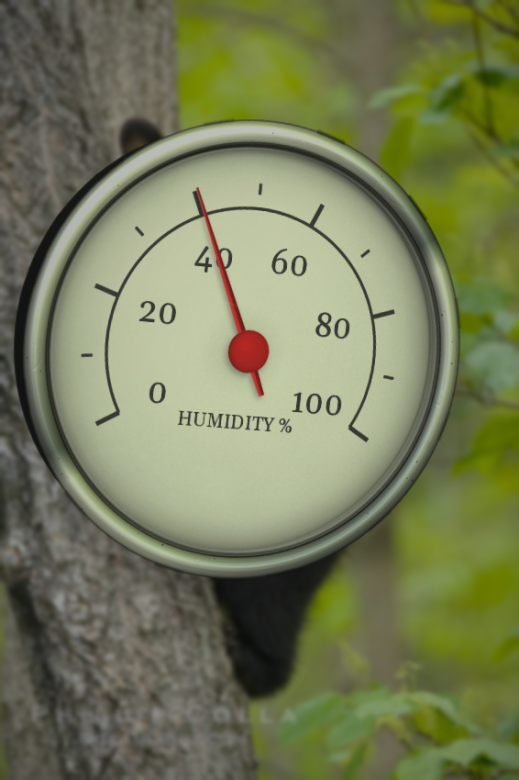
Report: 40; %
